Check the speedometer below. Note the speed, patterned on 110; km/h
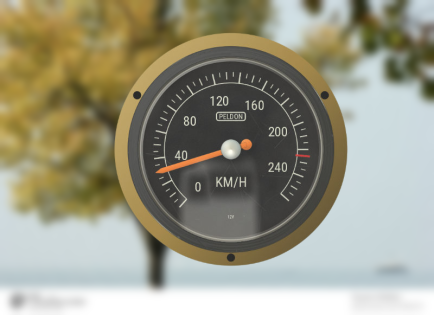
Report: 30; km/h
